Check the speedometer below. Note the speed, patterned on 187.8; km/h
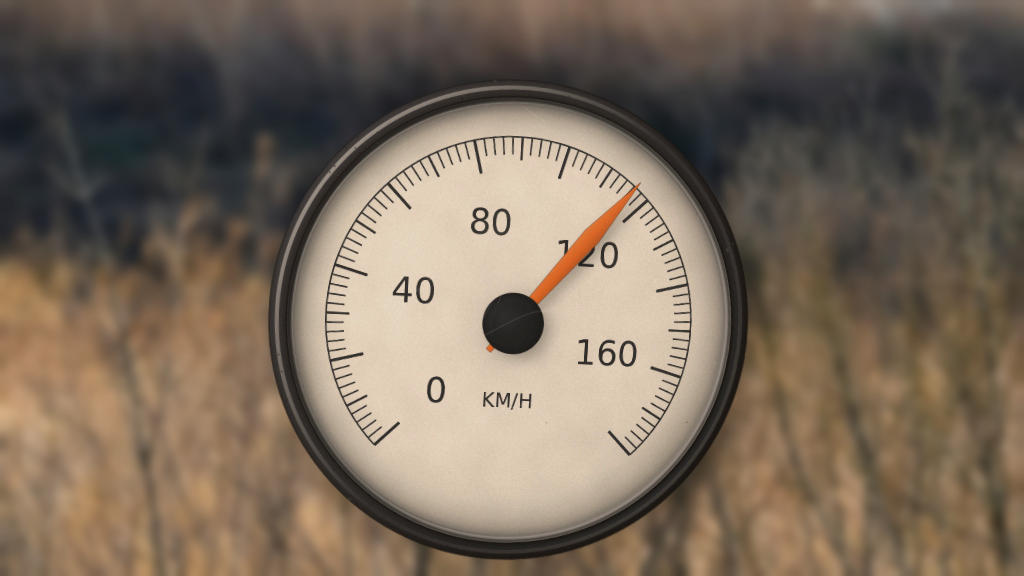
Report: 116; km/h
